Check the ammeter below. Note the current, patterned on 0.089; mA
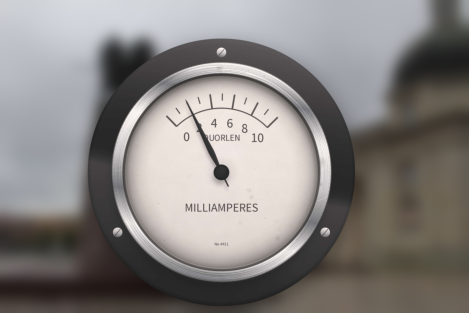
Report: 2; mA
